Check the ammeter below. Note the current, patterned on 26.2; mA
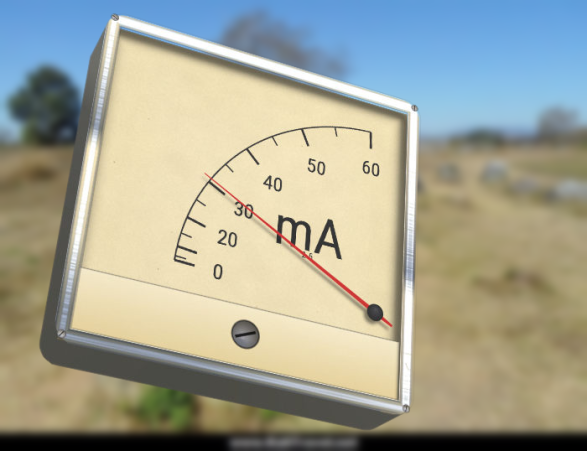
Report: 30; mA
